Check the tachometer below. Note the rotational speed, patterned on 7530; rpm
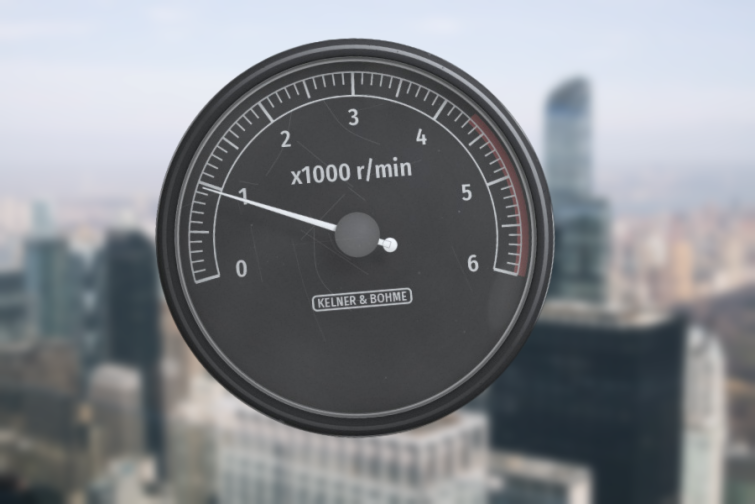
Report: 950; rpm
